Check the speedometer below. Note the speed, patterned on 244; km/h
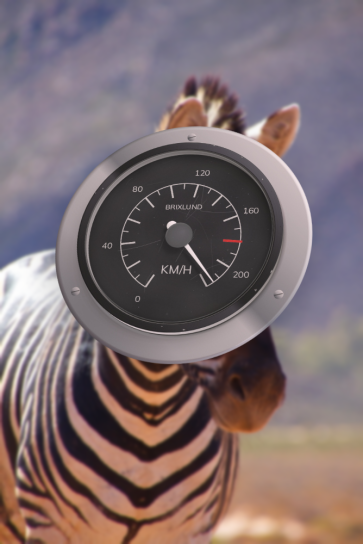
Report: 215; km/h
